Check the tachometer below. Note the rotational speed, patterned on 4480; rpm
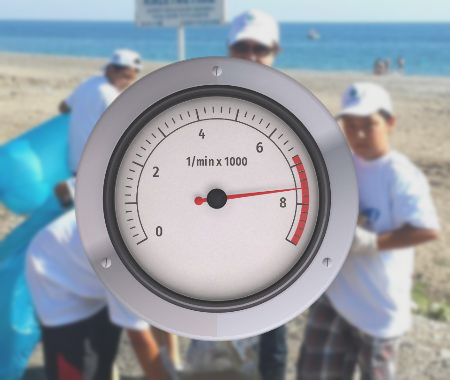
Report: 7600; rpm
